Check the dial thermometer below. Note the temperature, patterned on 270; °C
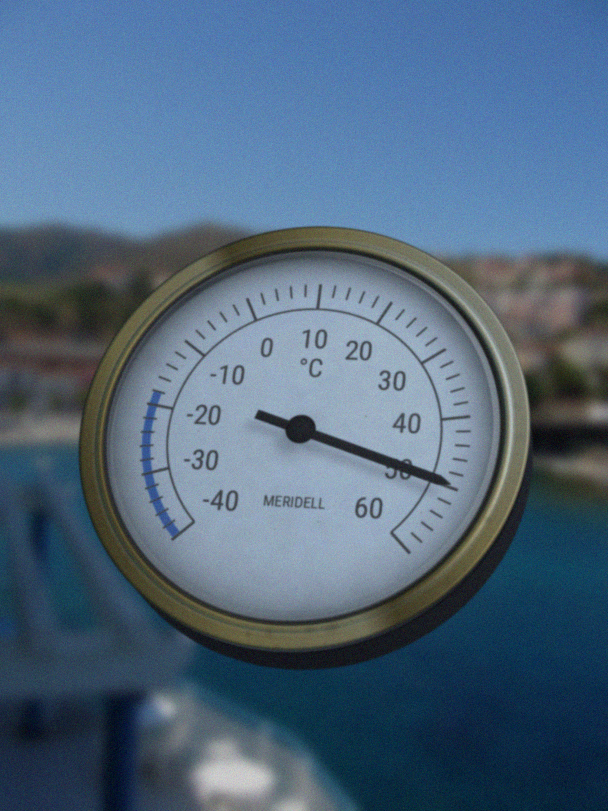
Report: 50; °C
